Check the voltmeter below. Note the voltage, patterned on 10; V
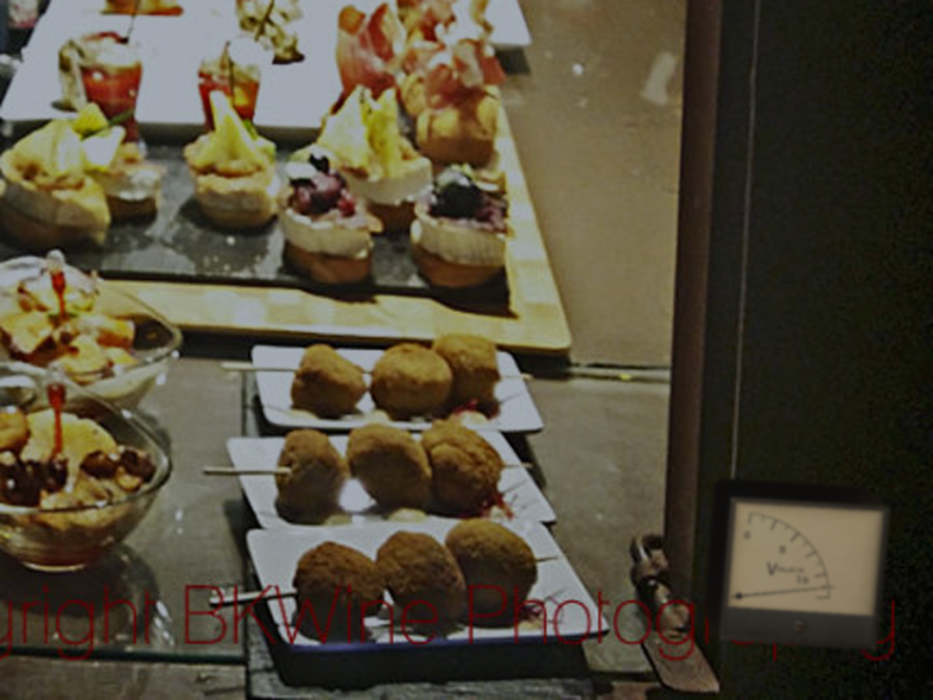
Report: 18; V
